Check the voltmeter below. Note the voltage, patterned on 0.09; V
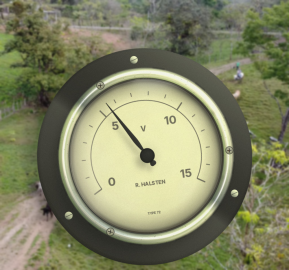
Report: 5.5; V
